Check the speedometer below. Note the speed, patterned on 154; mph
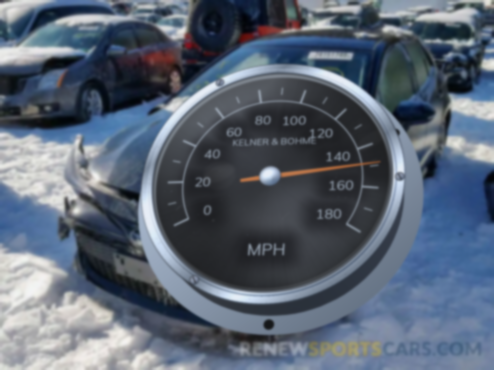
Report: 150; mph
